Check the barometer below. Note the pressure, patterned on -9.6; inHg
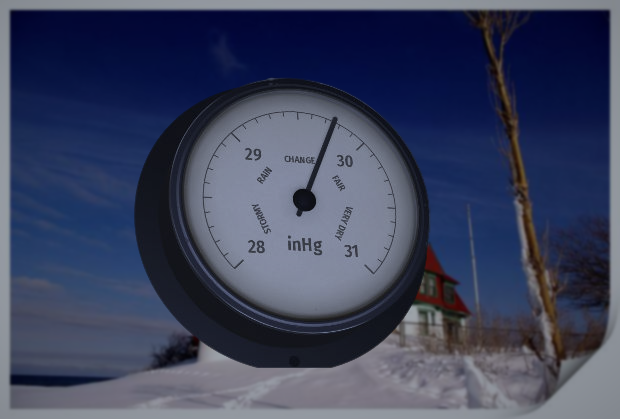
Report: 29.75; inHg
